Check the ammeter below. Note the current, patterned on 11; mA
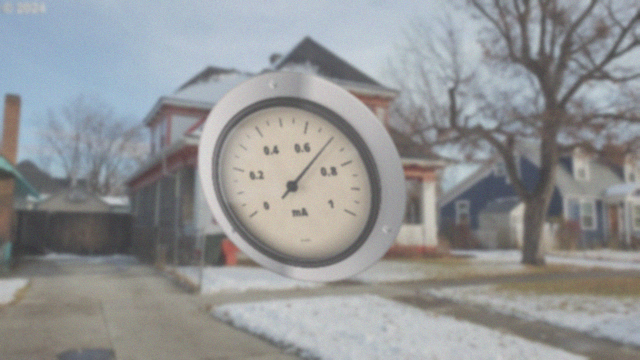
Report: 0.7; mA
